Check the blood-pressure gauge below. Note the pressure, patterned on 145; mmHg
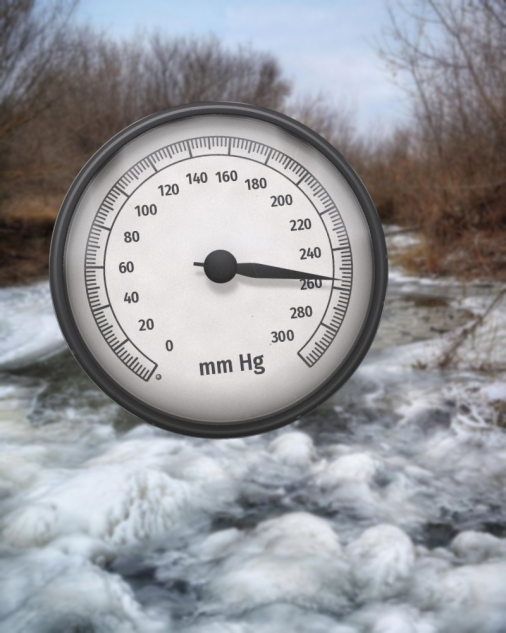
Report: 256; mmHg
